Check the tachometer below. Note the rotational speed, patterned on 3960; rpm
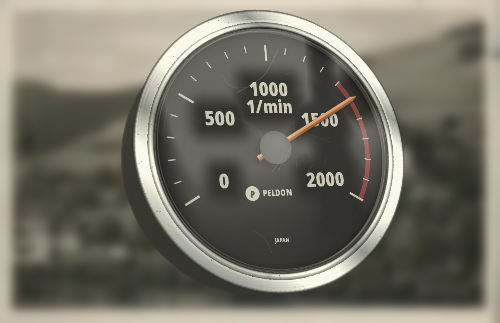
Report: 1500; rpm
